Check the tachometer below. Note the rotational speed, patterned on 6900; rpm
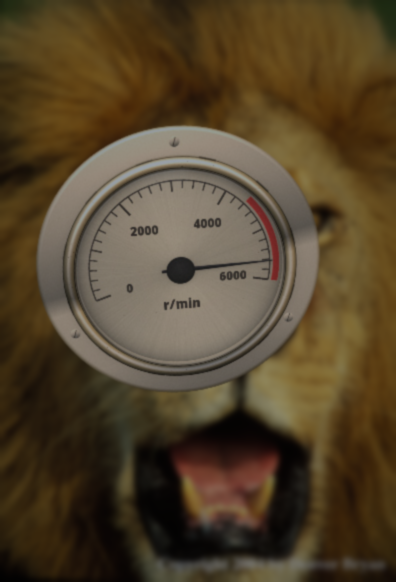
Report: 5600; rpm
